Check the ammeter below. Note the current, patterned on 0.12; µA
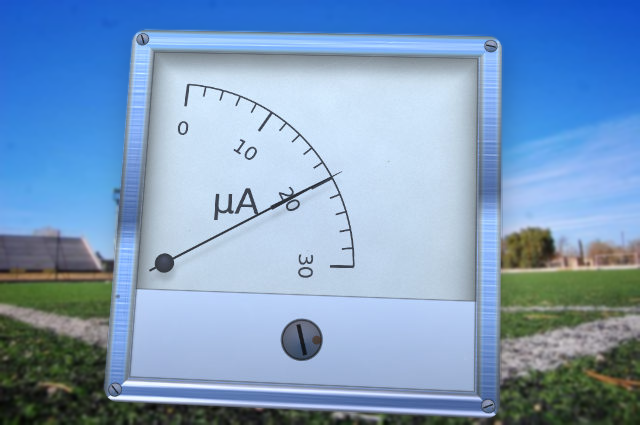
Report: 20; µA
